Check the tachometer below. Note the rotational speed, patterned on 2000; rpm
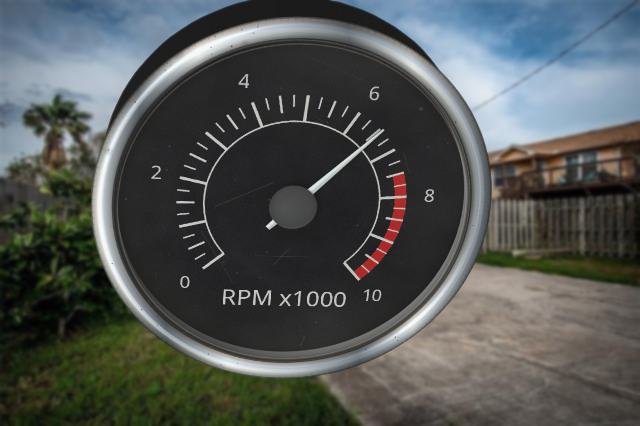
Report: 6500; rpm
